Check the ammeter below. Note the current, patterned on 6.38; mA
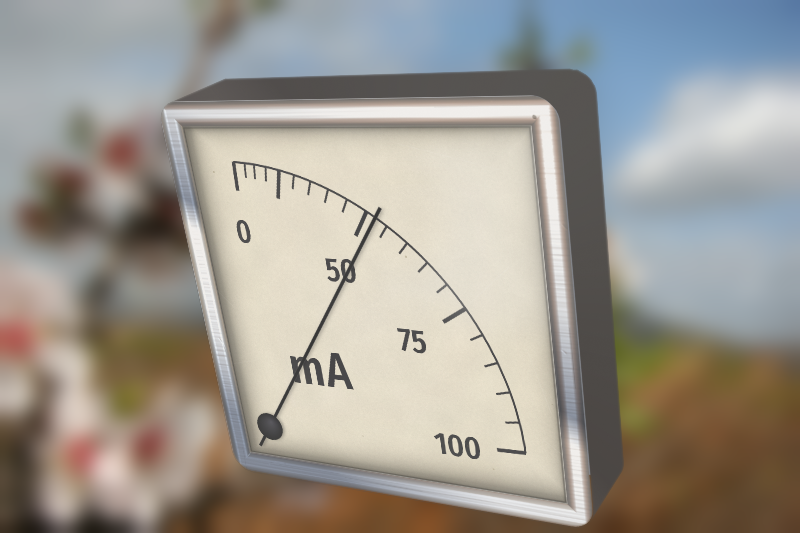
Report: 52.5; mA
